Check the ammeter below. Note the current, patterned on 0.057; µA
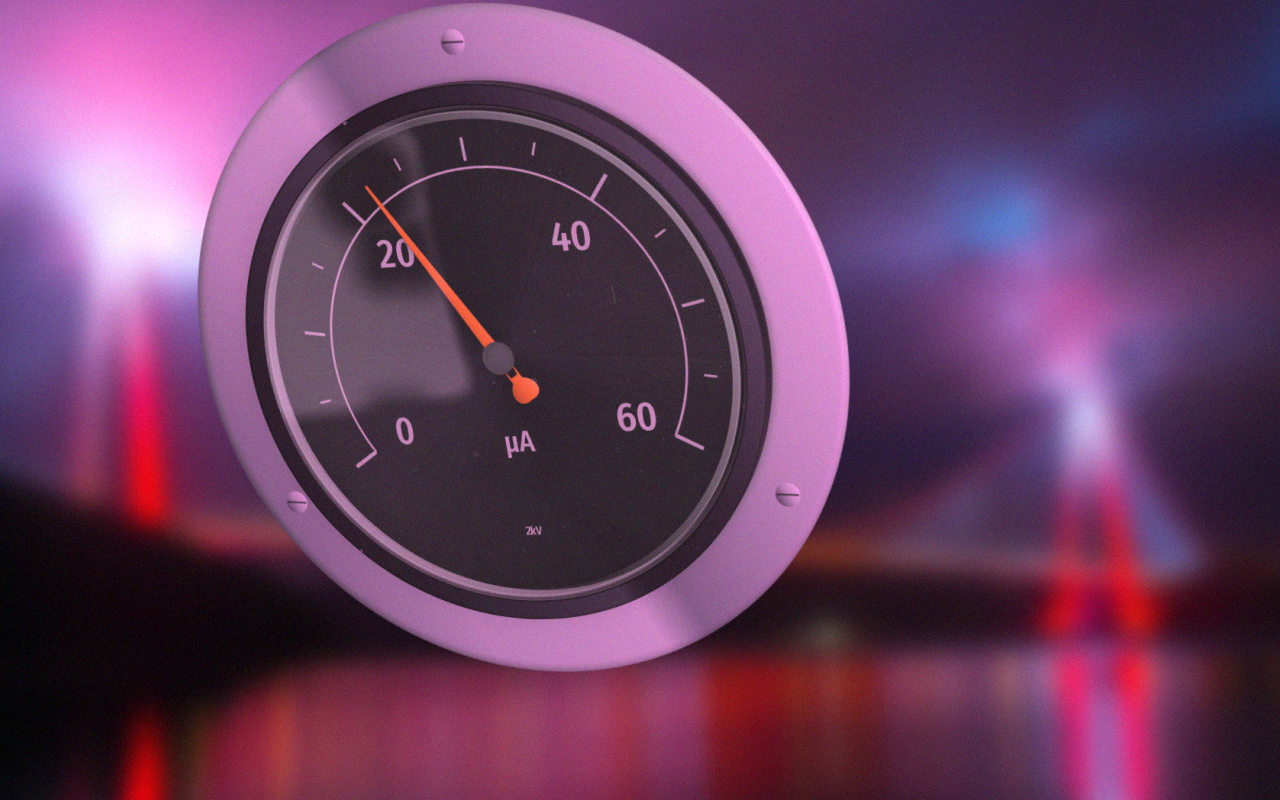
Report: 22.5; µA
